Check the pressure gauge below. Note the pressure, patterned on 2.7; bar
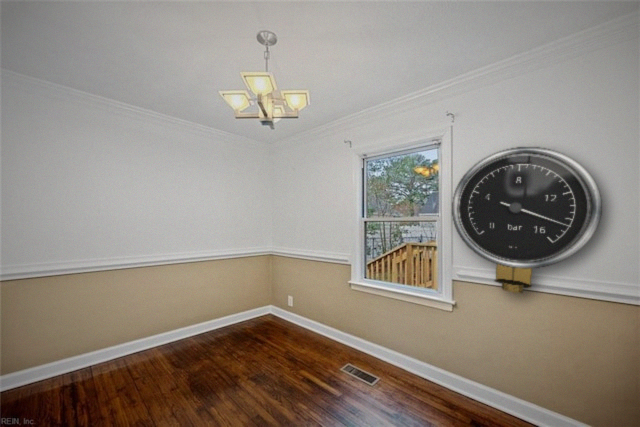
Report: 14.5; bar
